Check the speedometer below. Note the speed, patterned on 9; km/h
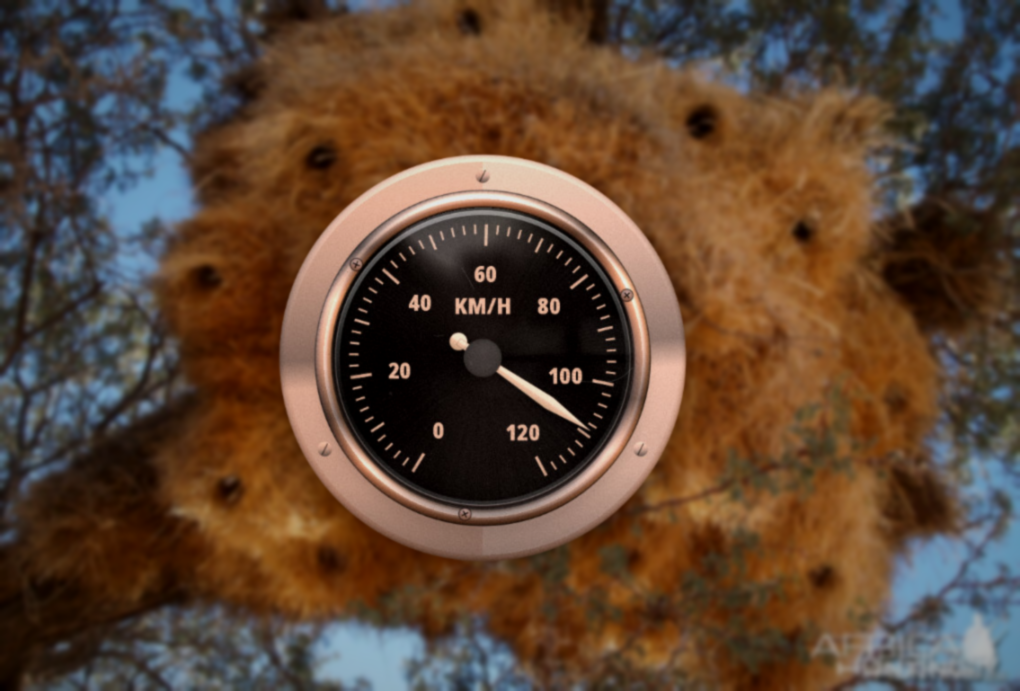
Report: 109; km/h
